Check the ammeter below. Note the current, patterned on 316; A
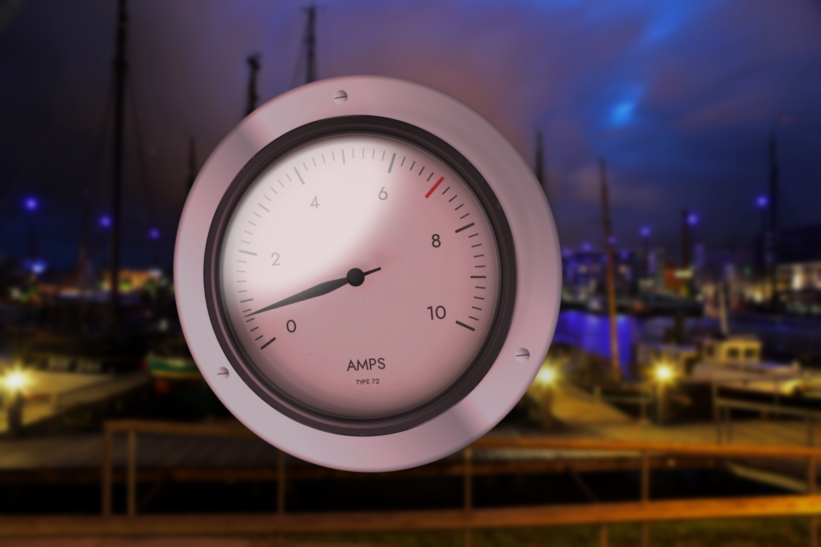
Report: 0.7; A
